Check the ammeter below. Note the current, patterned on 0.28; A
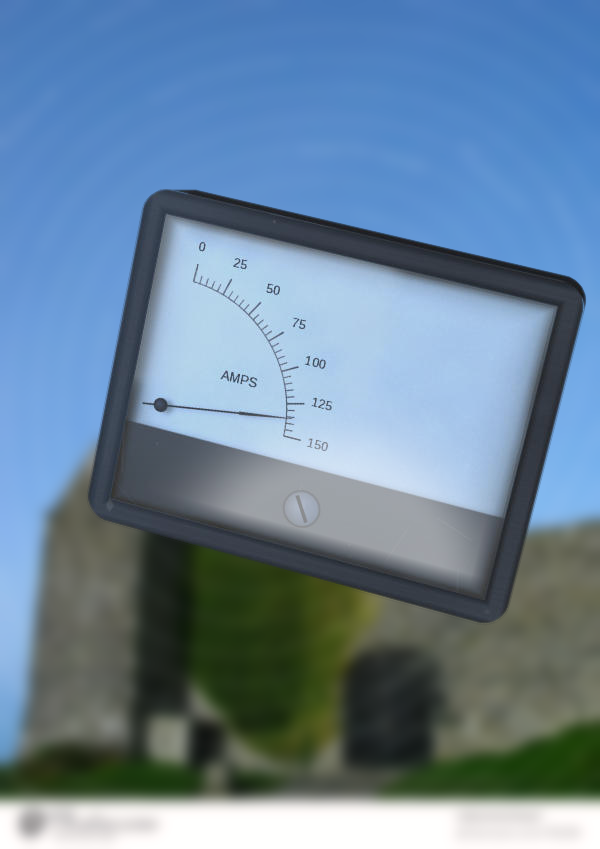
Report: 135; A
